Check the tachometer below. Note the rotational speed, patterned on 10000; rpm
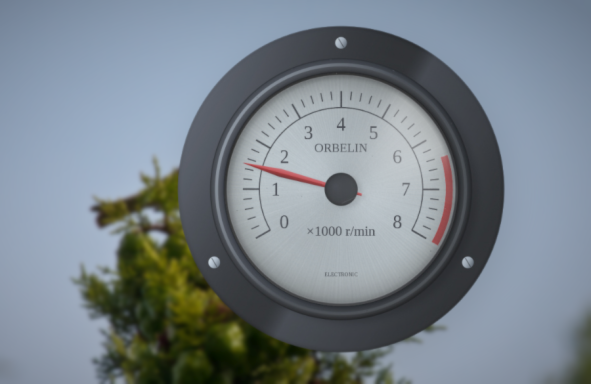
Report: 1500; rpm
